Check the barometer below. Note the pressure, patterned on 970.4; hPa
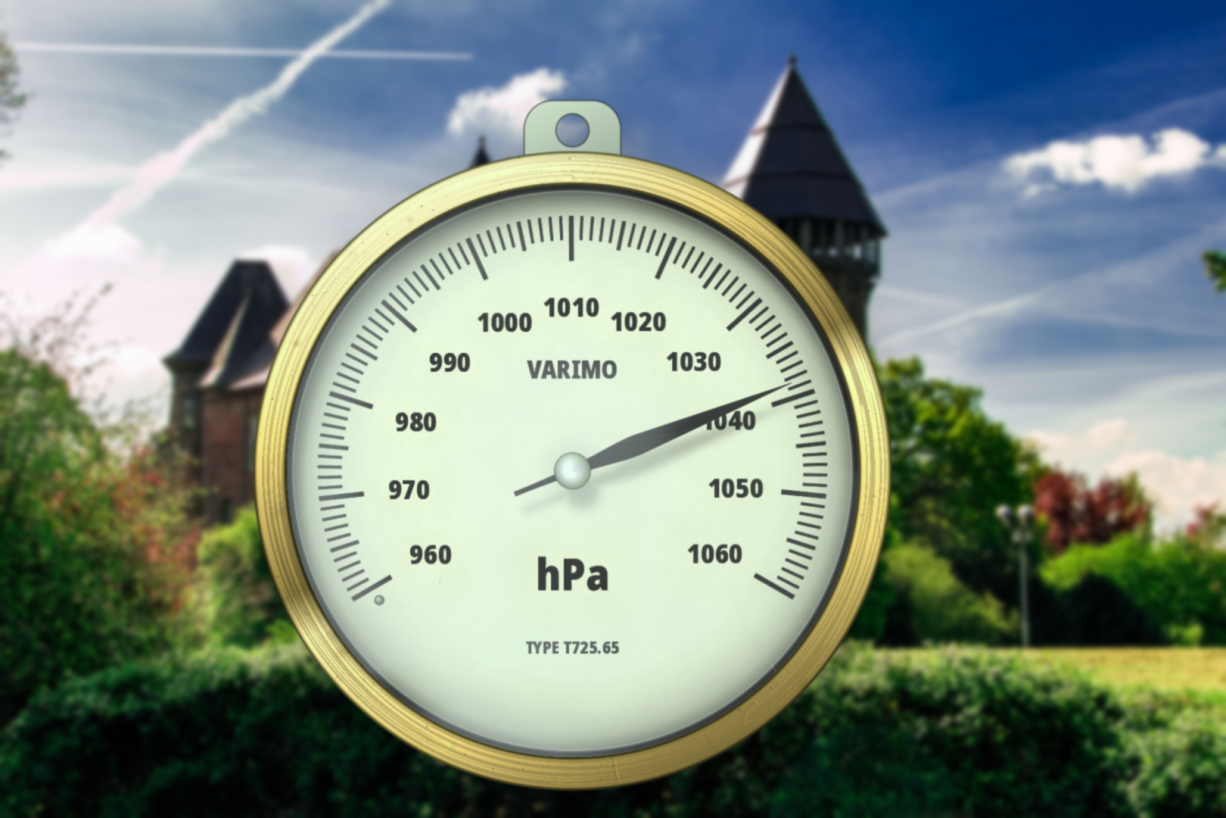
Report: 1038.5; hPa
